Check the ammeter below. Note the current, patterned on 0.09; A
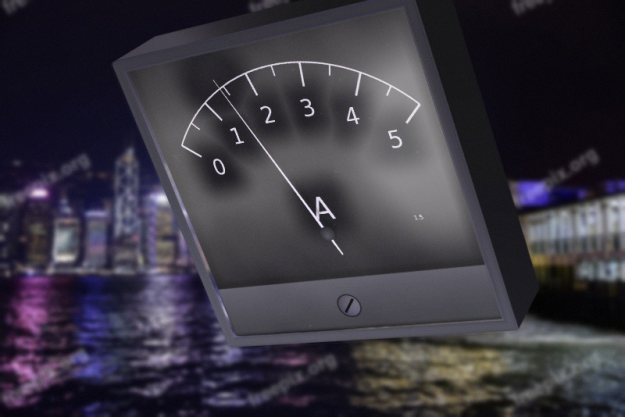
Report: 1.5; A
